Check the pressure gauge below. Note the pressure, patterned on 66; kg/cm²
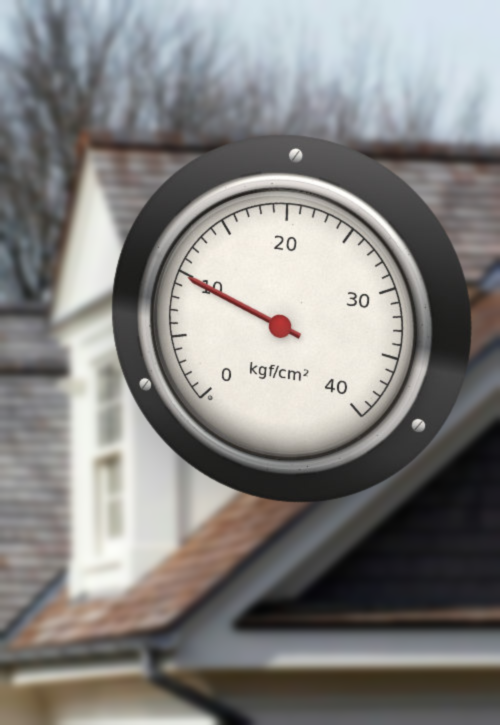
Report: 10; kg/cm²
